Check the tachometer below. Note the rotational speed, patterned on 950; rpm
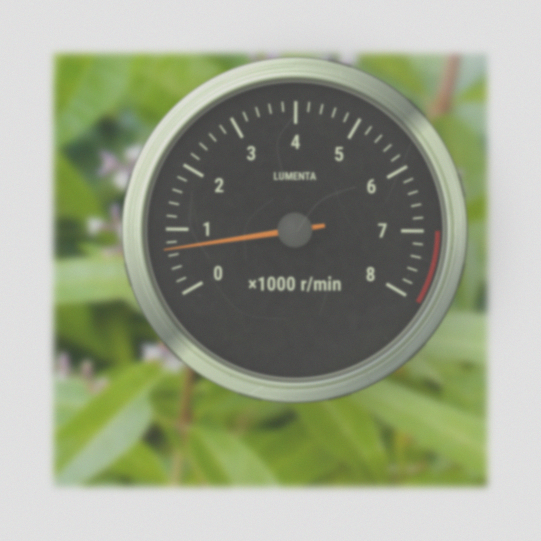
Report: 700; rpm
